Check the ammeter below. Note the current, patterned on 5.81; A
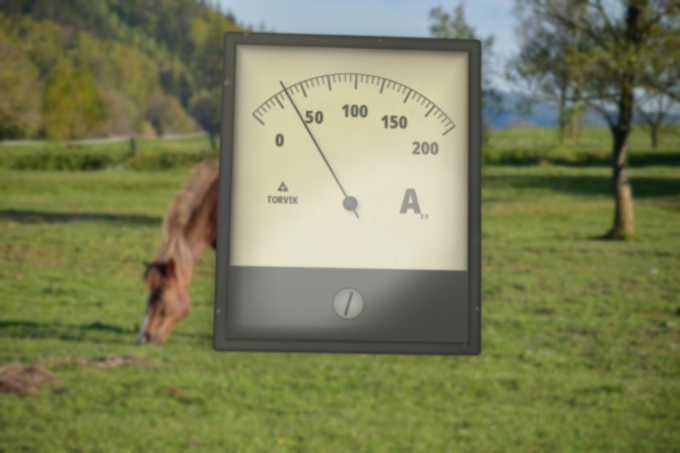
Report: 35; A
